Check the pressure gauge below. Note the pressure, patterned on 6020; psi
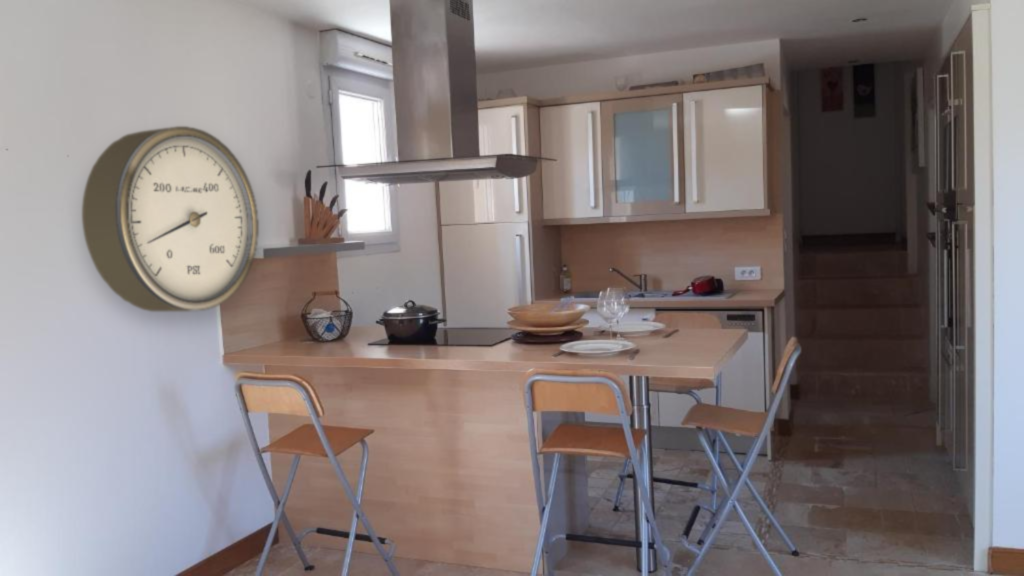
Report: 60; psi
